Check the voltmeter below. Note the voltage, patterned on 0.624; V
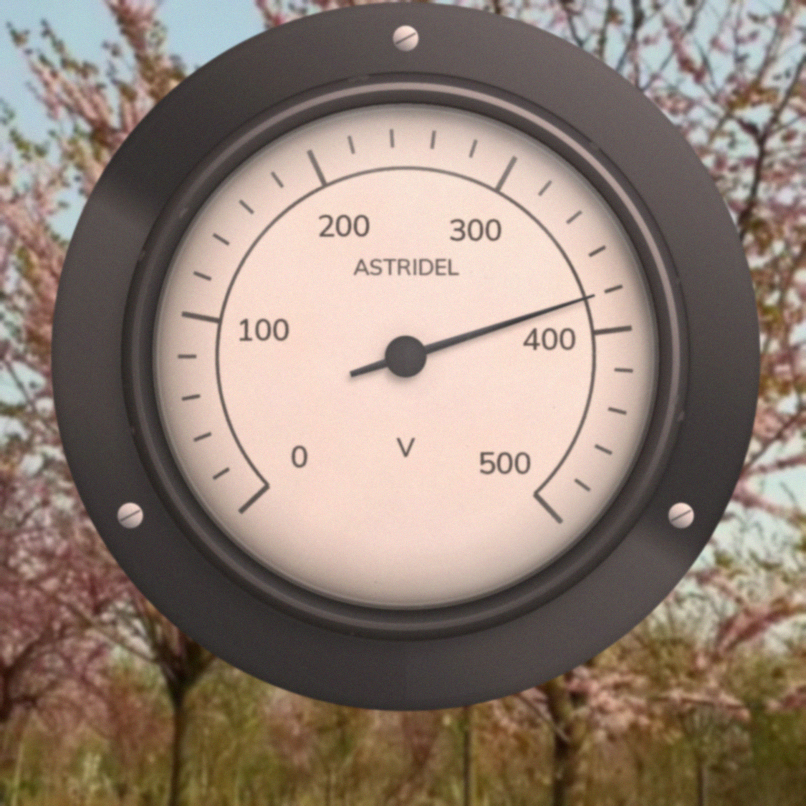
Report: 380; V
